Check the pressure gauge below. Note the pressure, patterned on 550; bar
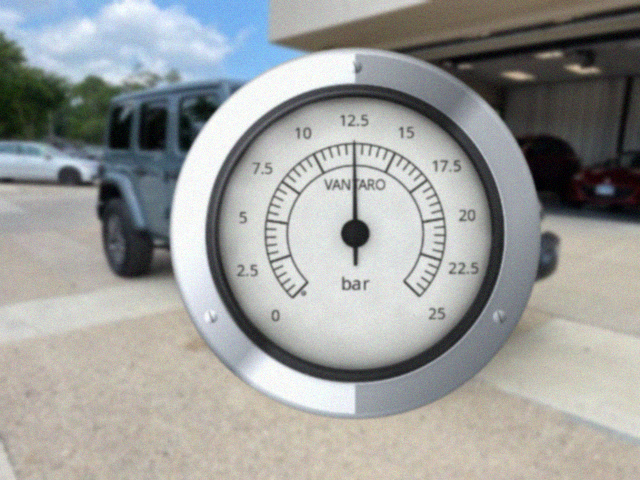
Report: 12.5; bar
